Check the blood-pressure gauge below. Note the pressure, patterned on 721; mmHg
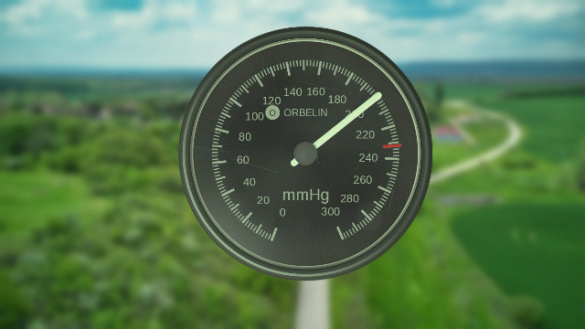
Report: 200; mmHg
